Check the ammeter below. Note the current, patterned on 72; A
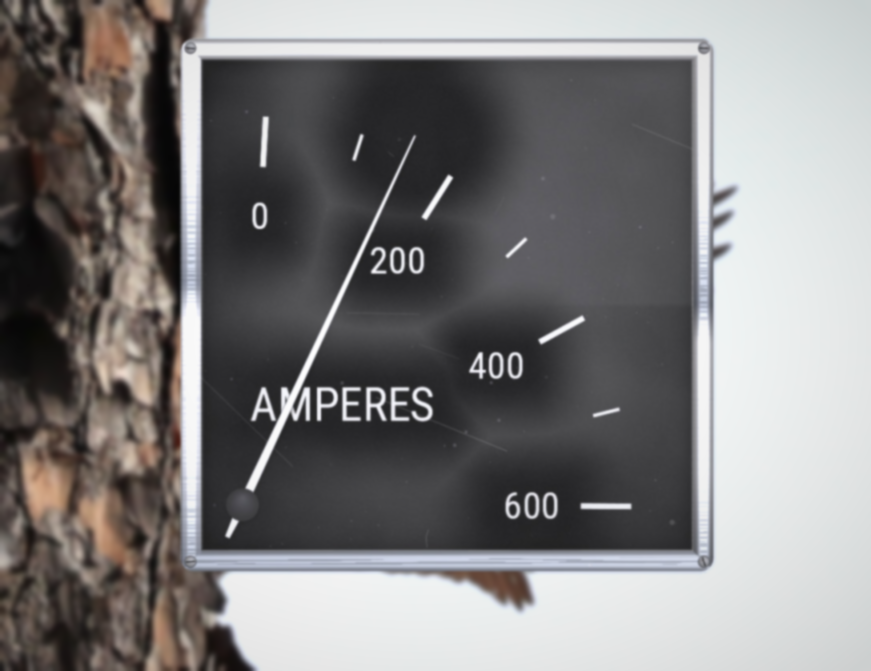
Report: 150; A
